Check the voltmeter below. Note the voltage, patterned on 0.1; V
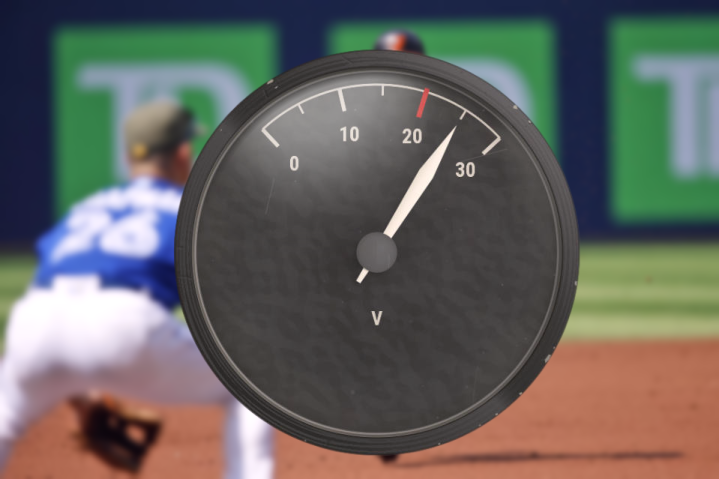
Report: 25; V
